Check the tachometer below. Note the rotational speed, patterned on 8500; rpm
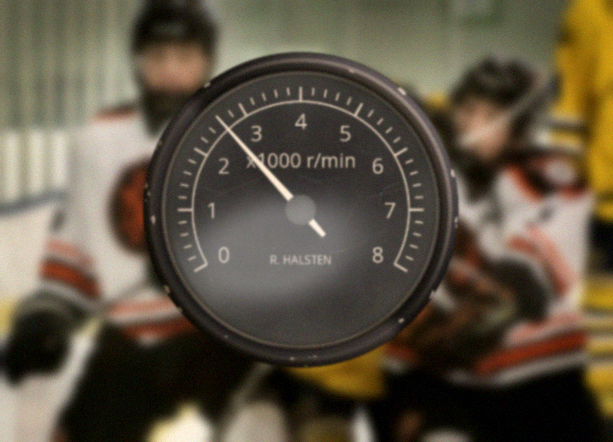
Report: 2600; rpm
